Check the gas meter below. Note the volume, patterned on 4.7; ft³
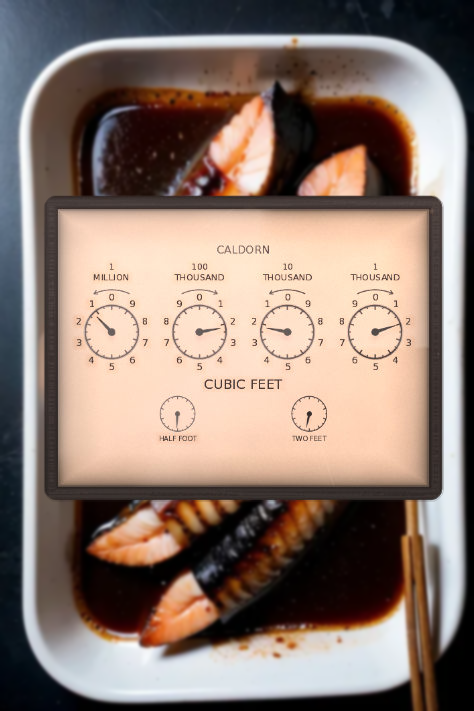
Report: 122200; ft³
